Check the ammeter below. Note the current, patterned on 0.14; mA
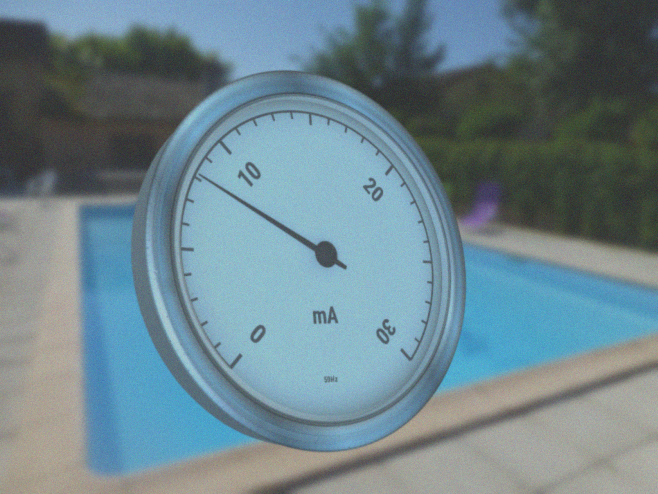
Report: 8; mA
